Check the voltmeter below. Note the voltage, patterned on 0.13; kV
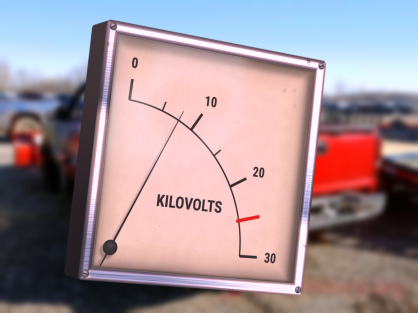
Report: 7.5; kV
